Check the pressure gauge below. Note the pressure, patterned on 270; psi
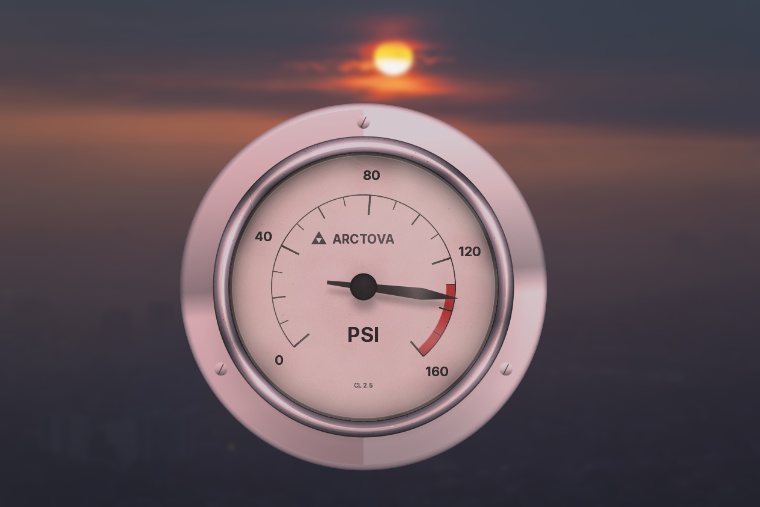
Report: 135; psi
